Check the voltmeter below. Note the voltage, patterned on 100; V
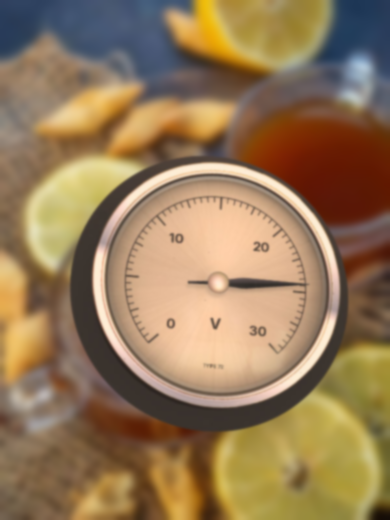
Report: 24.5; V
